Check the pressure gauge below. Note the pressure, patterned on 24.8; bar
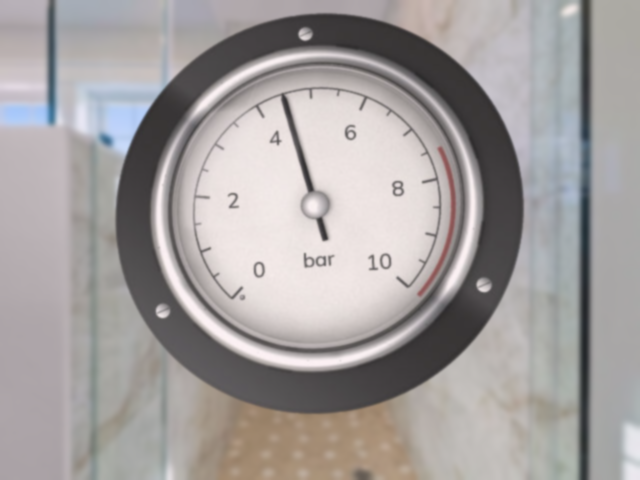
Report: 4.5; bar
